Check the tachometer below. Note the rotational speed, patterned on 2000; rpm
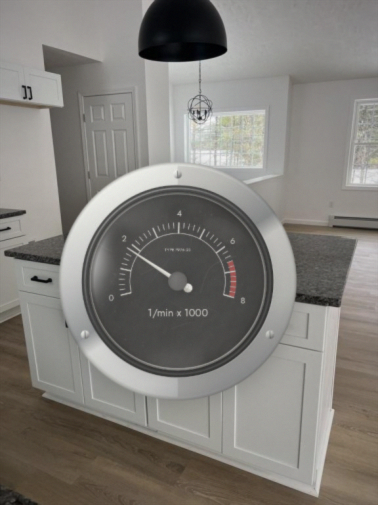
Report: 1800; rpm
